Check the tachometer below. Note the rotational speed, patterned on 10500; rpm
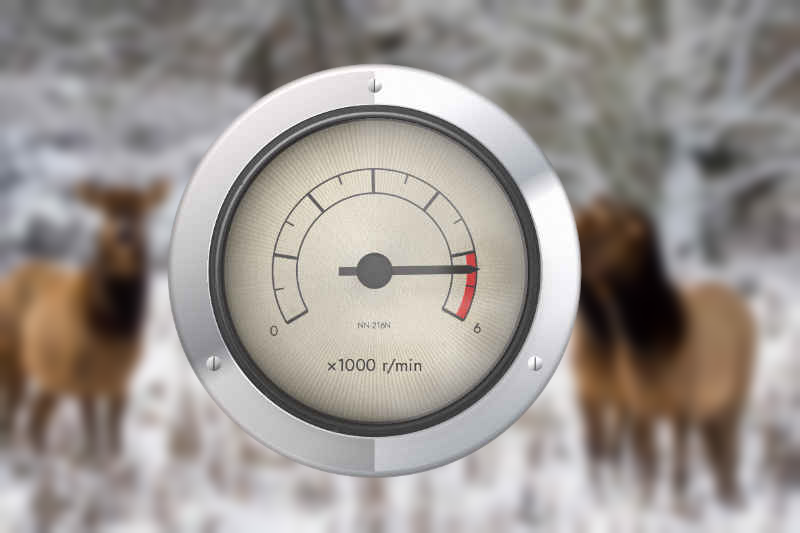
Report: 5250; rpm
